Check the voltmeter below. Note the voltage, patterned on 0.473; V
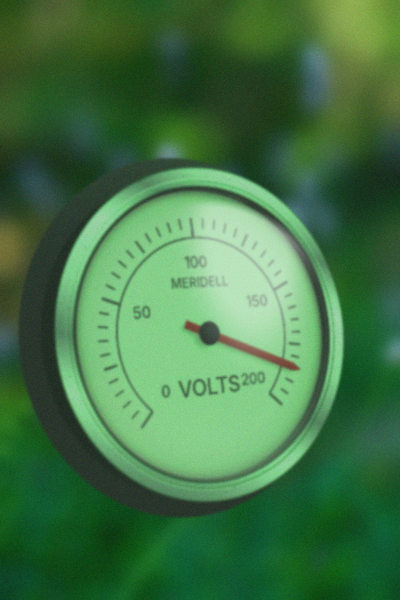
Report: 185; V
